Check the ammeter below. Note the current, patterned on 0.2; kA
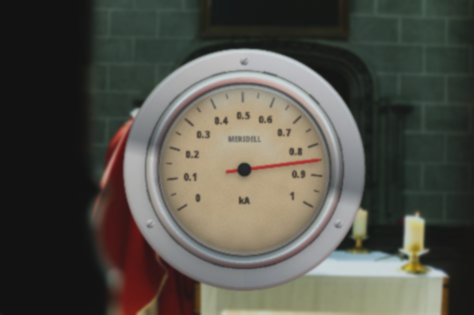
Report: 0.85; kA
